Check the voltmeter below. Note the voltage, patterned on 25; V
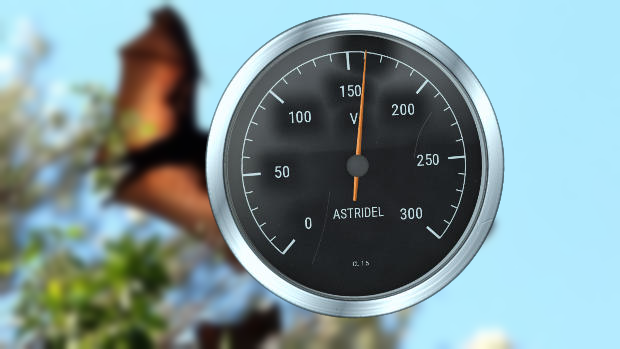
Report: 160; V
